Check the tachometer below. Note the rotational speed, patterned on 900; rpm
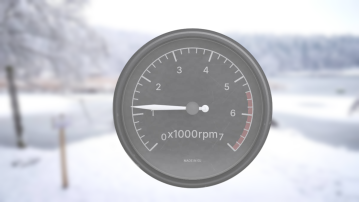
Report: 1200; rpm
